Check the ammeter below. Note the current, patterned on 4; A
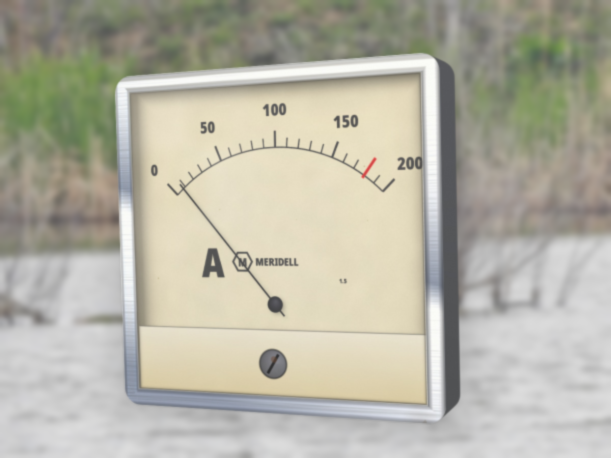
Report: 10; A
